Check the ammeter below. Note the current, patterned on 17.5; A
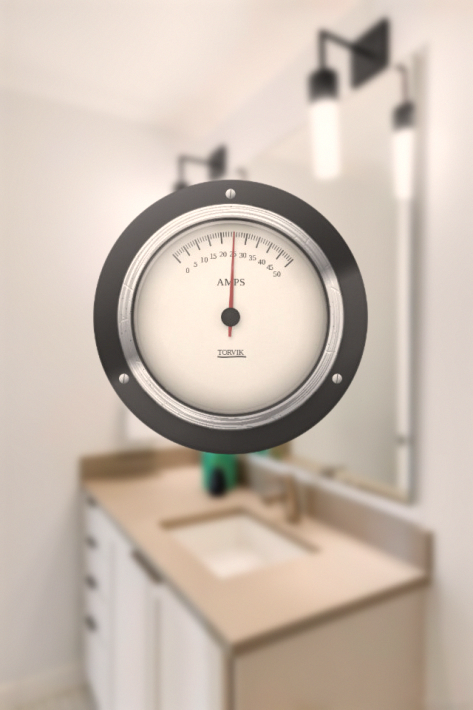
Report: 25; A
